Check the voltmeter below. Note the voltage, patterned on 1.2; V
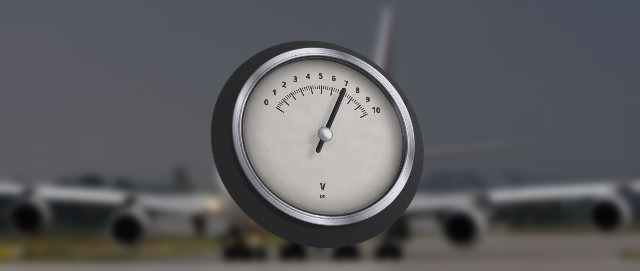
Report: 7; V
